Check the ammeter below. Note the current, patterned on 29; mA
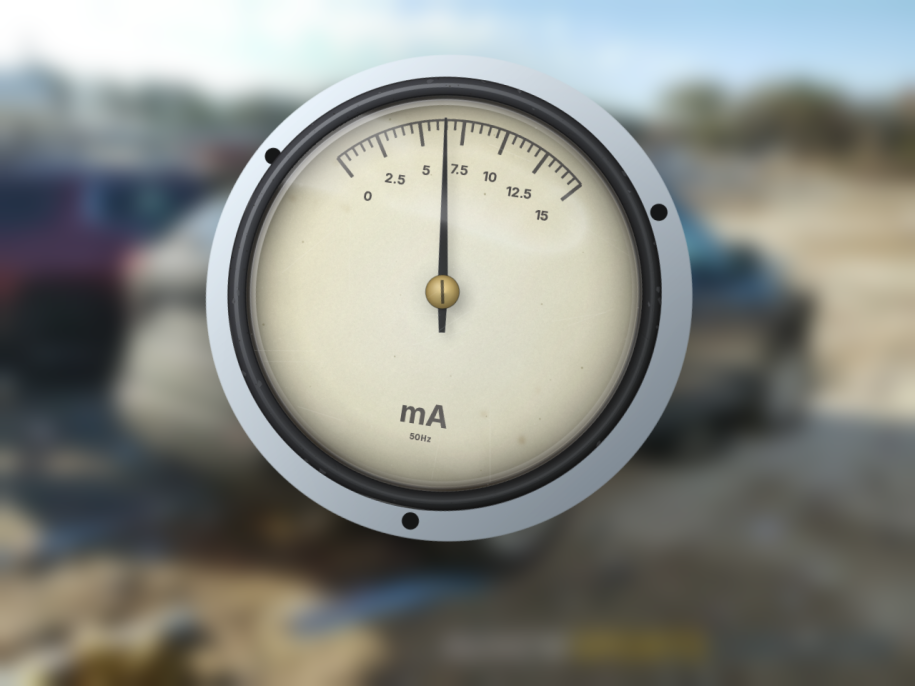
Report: 6.5; mA
